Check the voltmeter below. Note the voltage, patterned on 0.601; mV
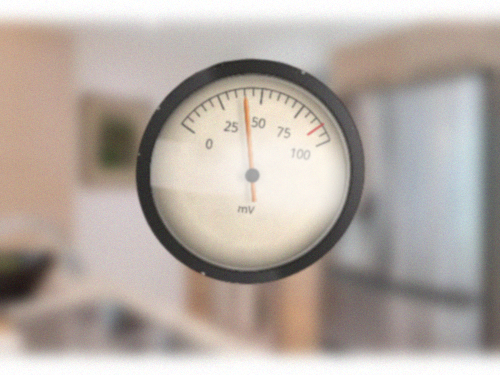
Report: 40; mV
